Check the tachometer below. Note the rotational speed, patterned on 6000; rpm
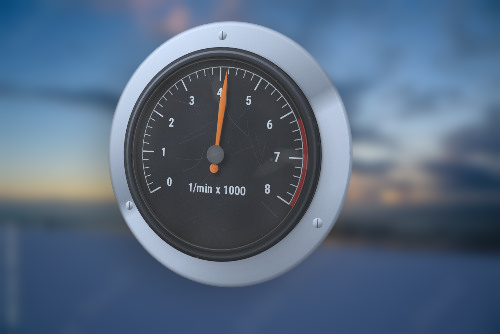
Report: 4200; rpm
